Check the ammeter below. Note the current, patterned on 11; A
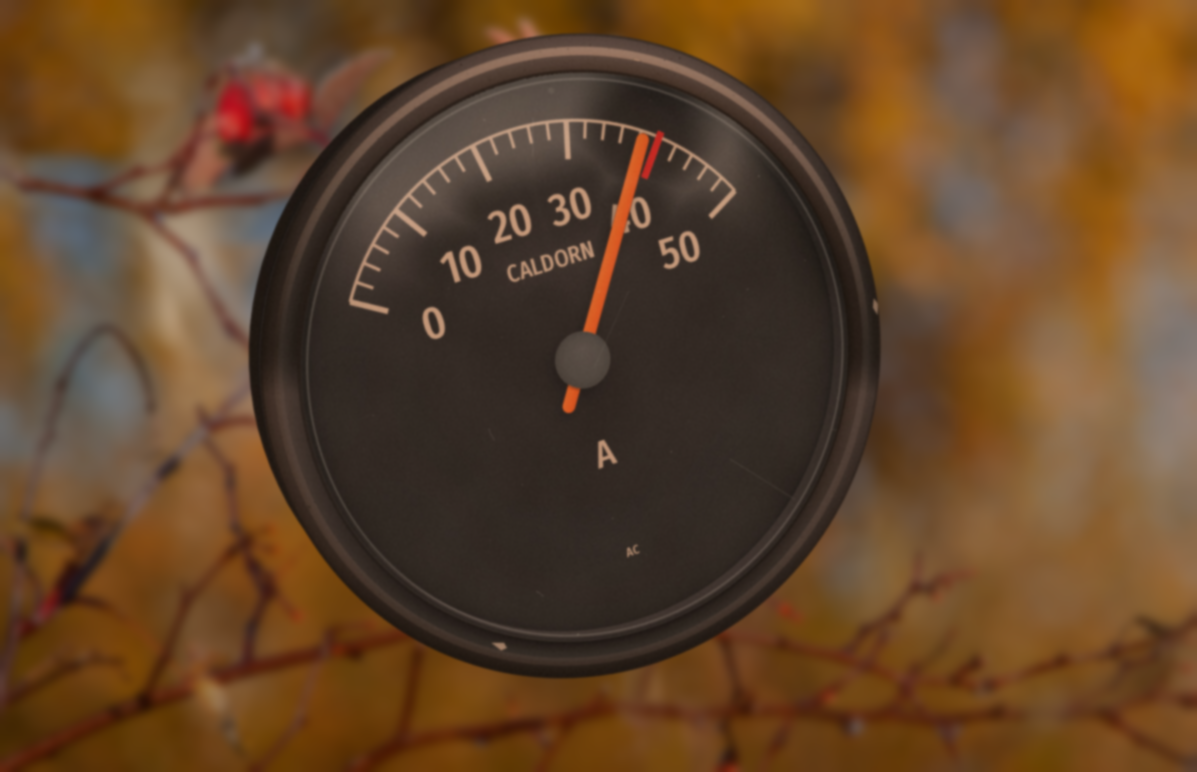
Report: 38; A
